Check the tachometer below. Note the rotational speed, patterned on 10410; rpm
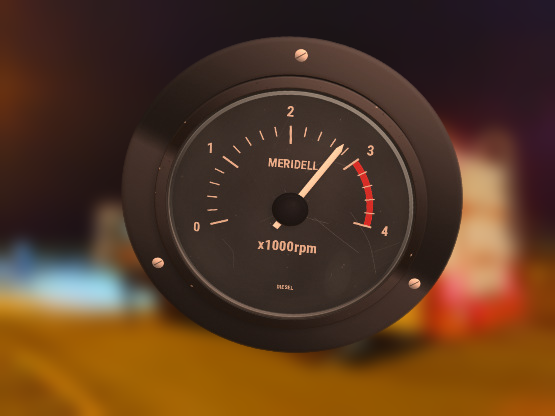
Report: 2700; rpm
